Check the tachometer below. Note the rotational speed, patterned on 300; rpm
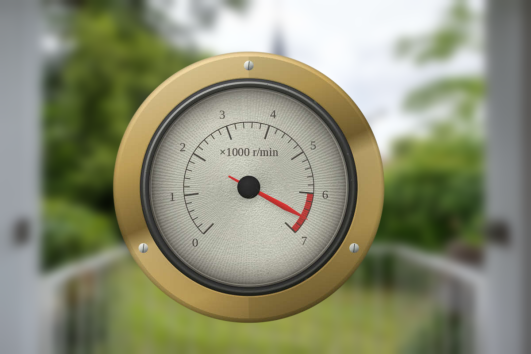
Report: 6600; rpm
